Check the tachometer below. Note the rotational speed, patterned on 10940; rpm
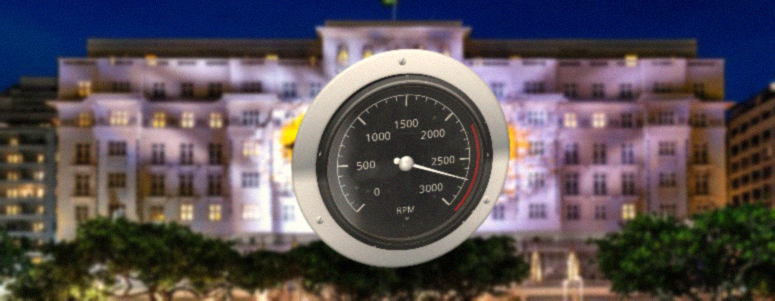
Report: 2700; rpm
